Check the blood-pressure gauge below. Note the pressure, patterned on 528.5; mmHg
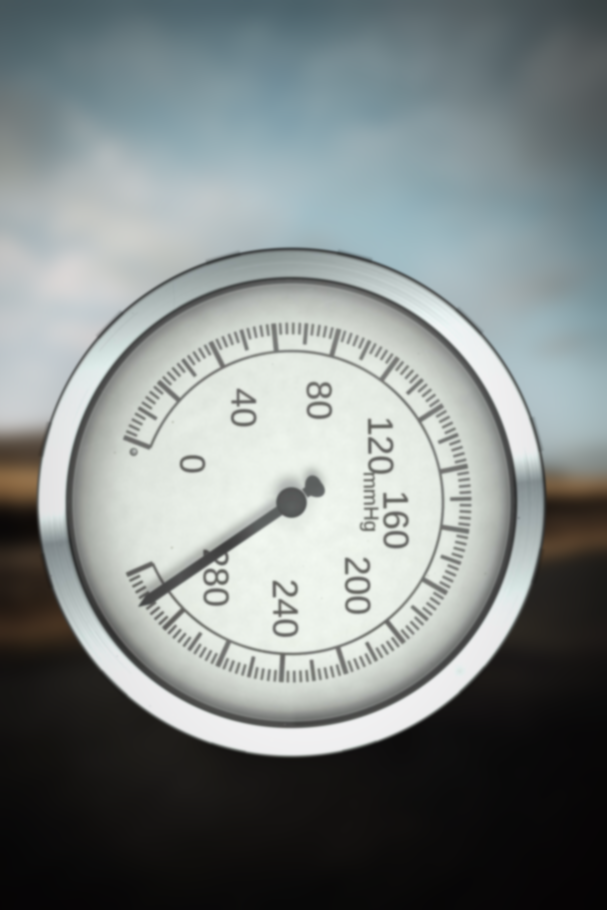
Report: 290; mmHg
